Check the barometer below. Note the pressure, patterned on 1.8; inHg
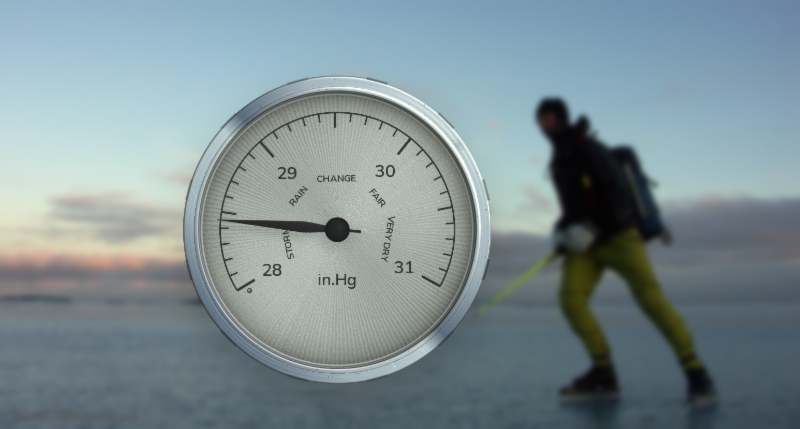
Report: 28.45; inHg
